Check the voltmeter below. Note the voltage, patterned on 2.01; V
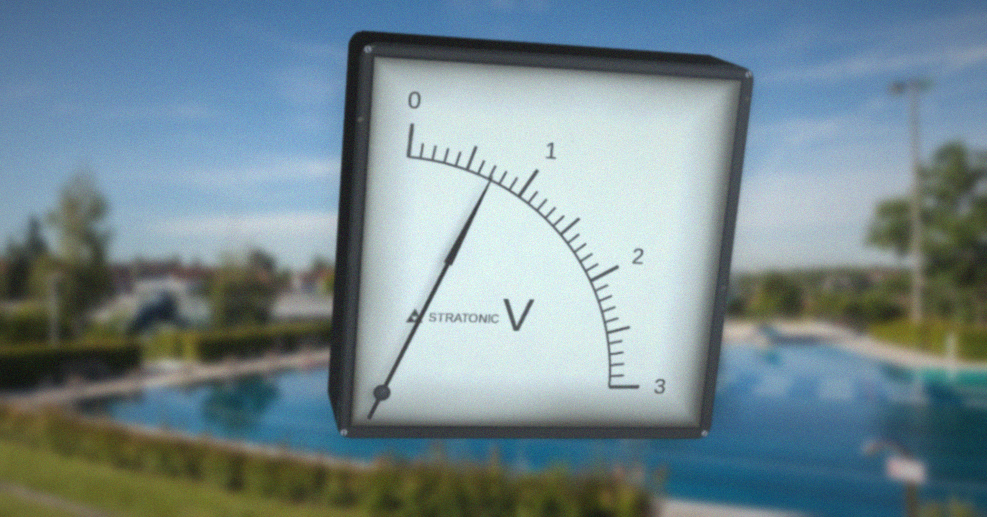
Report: 0.7; V
